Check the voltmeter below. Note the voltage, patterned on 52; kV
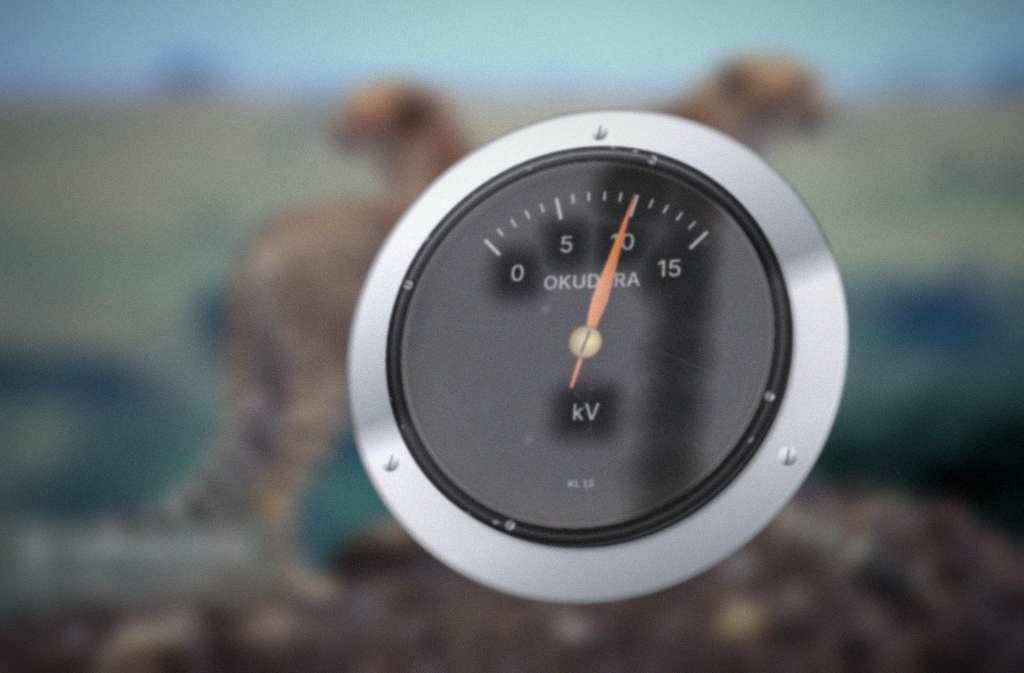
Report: 10; kV
